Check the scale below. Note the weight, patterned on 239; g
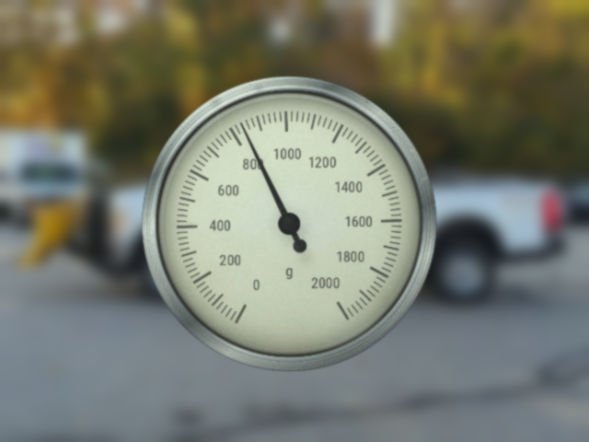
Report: 840; g
